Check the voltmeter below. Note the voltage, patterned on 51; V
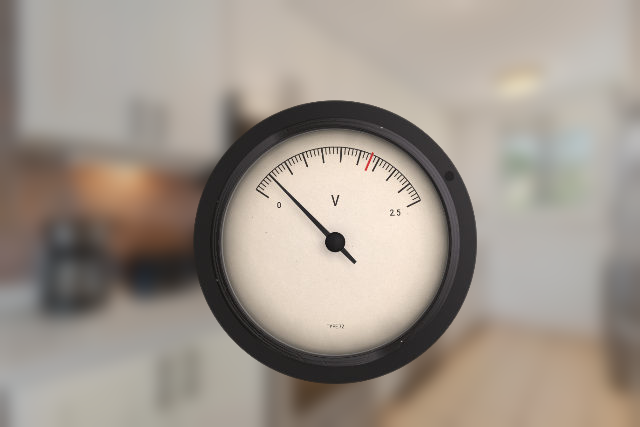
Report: 0.25; V
